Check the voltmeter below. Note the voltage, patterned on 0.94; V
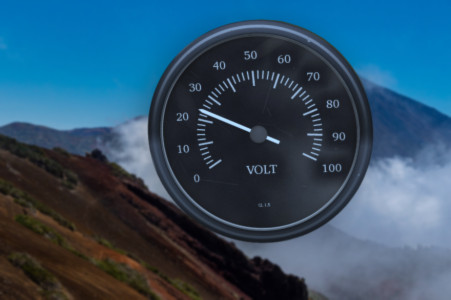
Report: 24; V
